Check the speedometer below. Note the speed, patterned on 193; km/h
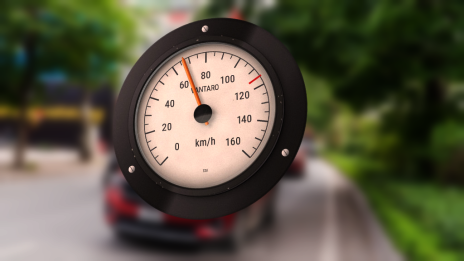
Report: 67.5; km/h
